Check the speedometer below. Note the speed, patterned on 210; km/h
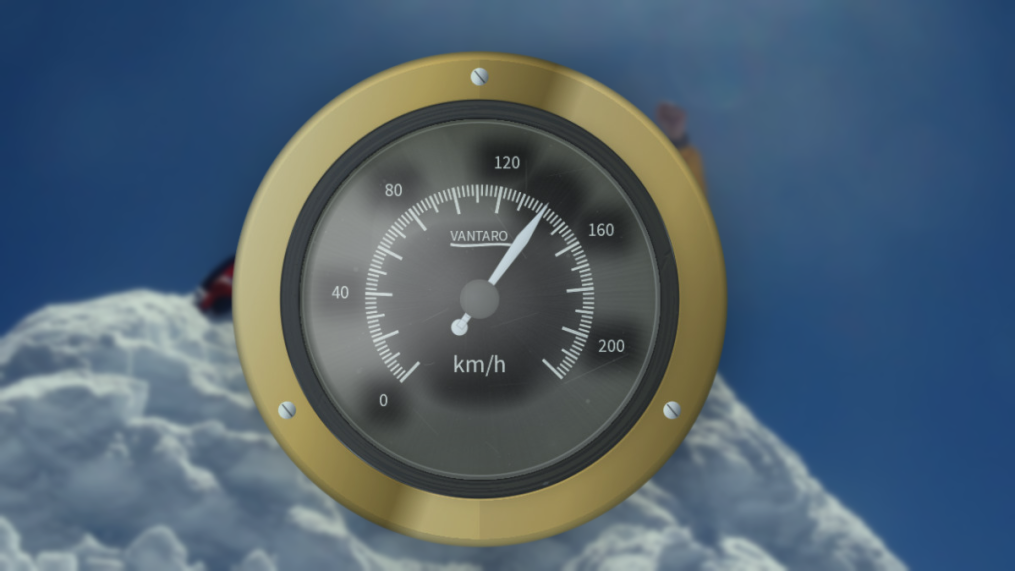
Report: 140; km/h
